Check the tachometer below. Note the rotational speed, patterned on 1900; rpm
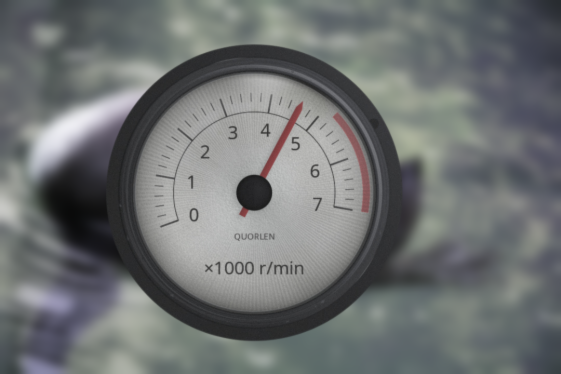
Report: 4600; rpm
